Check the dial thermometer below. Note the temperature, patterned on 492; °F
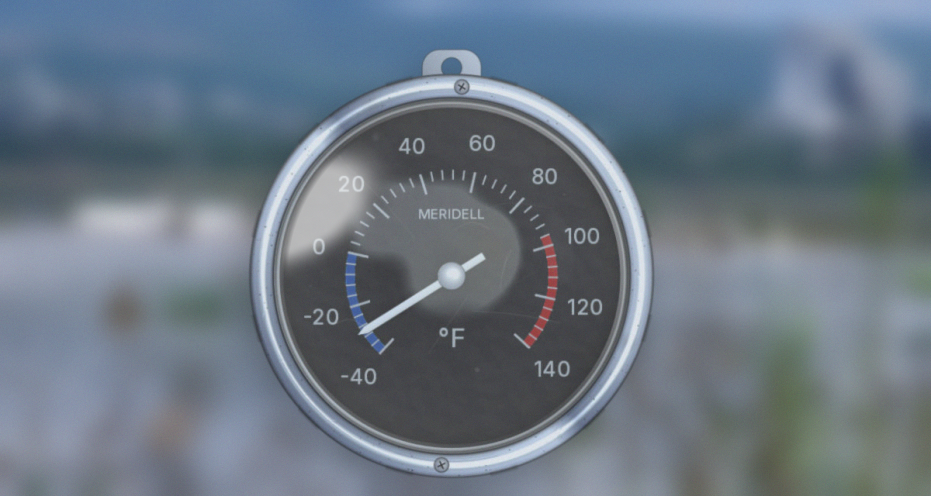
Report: -30; °F
